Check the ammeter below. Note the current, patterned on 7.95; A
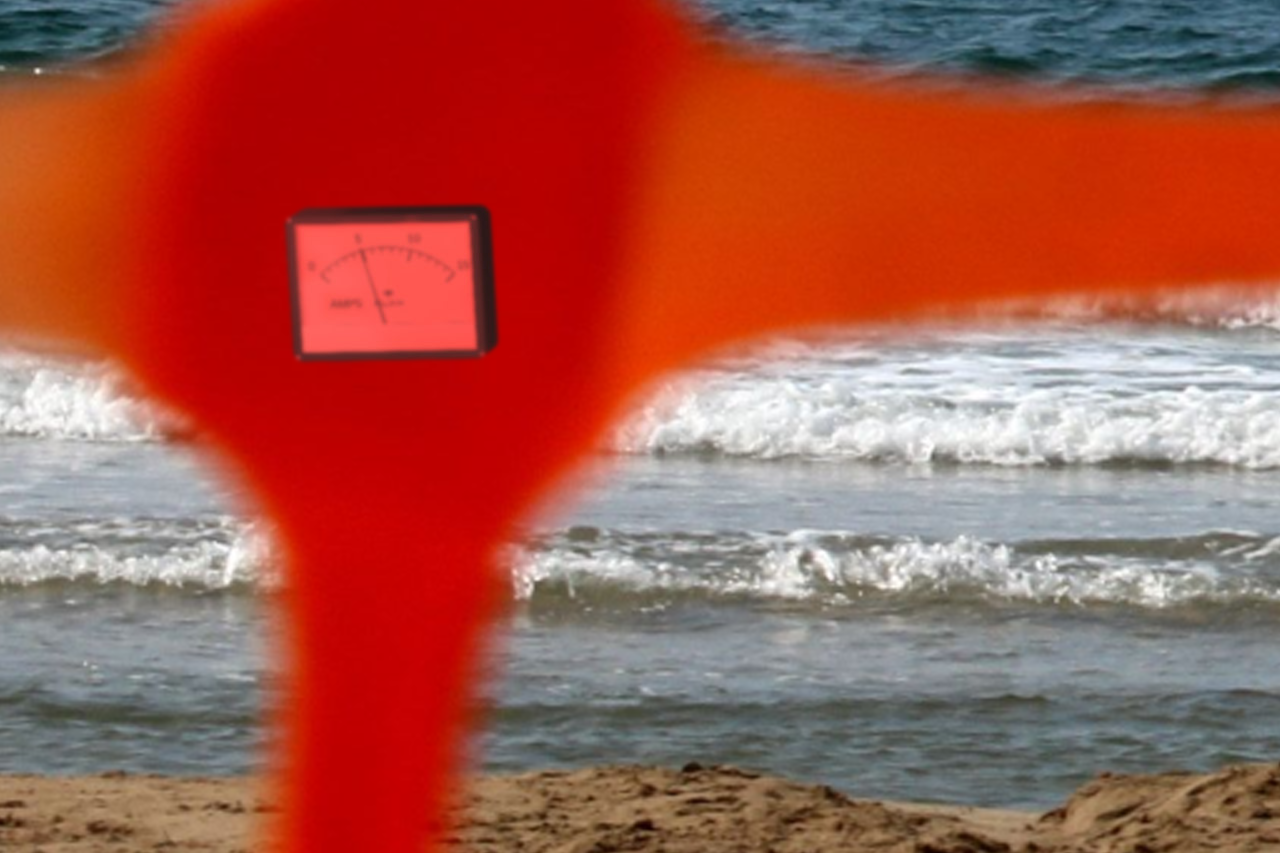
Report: 5; A
